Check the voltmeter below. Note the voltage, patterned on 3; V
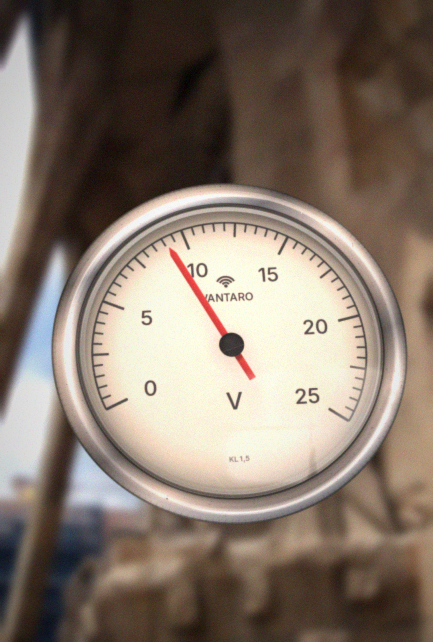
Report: 9; V
